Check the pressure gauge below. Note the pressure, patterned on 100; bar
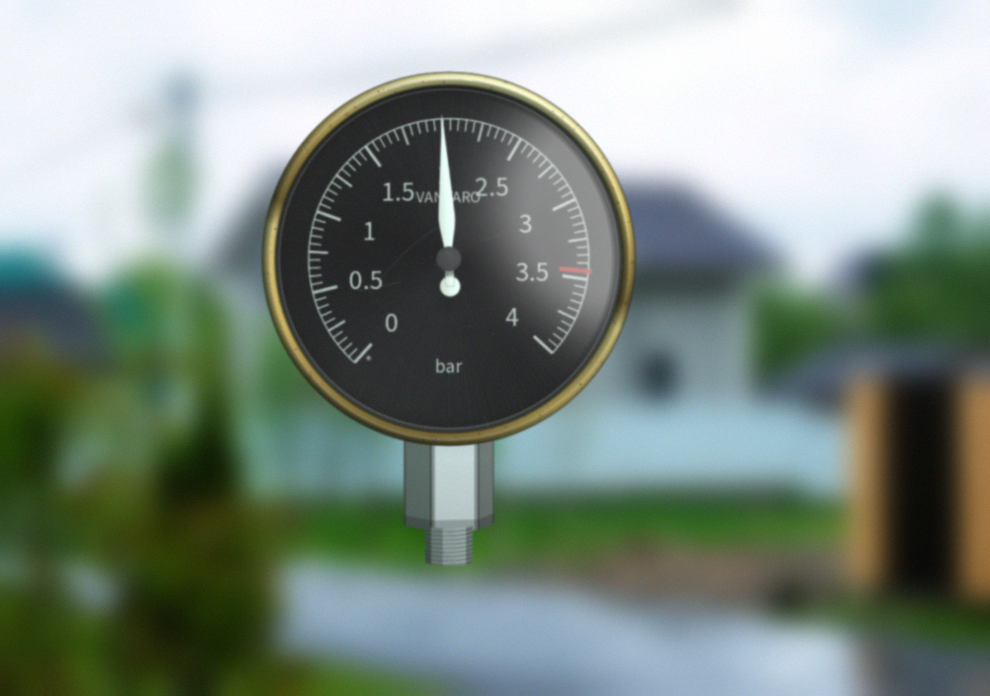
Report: 2; bar
